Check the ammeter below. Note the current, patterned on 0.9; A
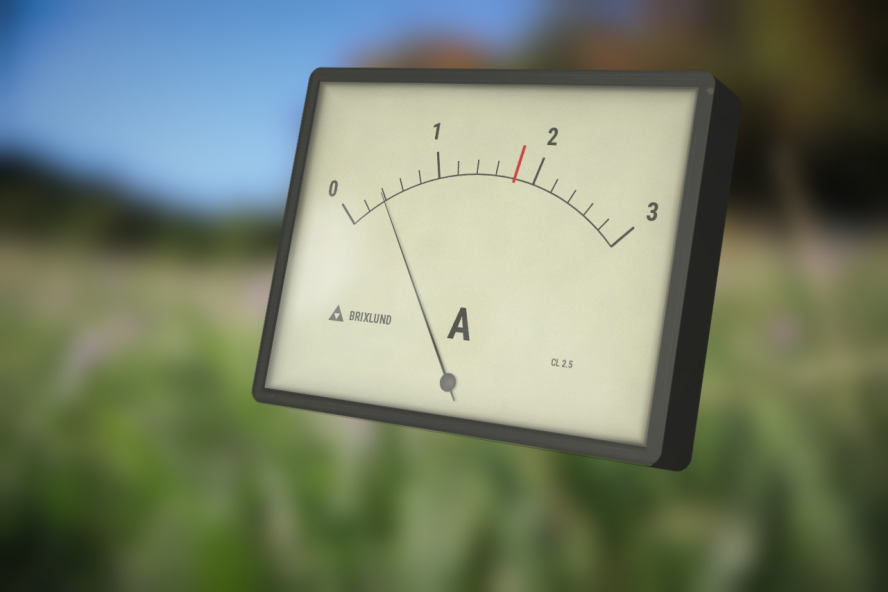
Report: 0.4; A
